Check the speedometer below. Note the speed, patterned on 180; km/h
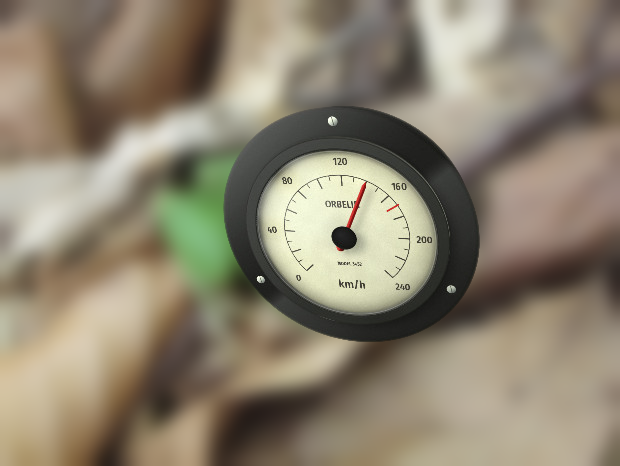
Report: 140; km/h
